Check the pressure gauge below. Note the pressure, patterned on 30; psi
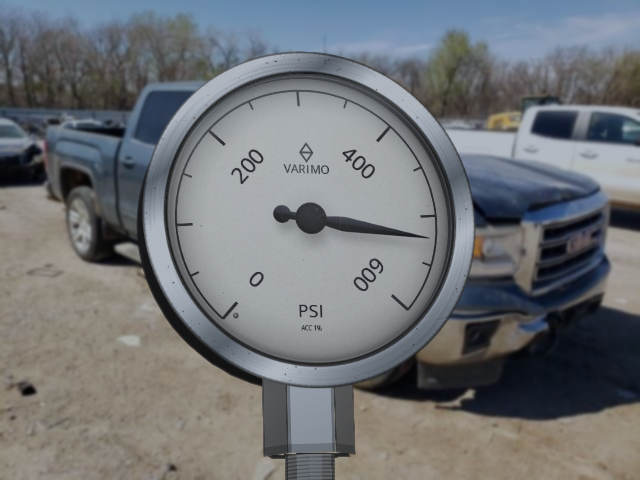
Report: 525; psi
